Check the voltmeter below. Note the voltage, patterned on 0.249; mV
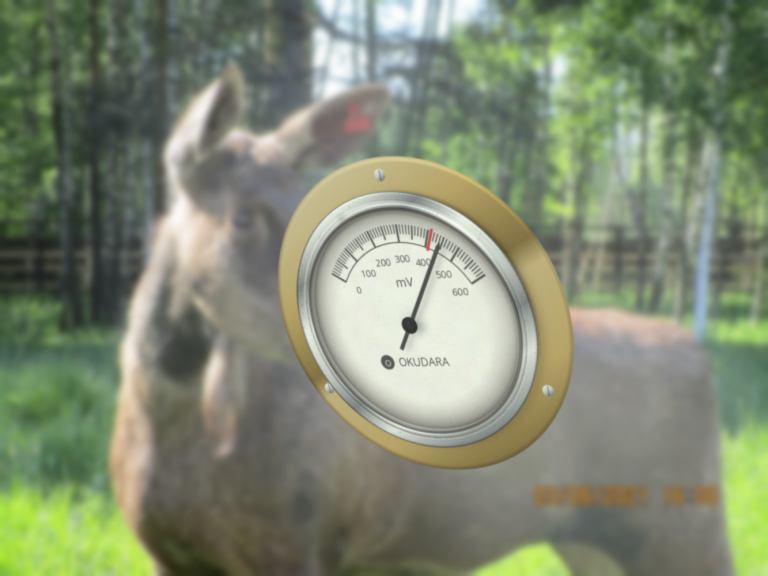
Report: 450; mV
